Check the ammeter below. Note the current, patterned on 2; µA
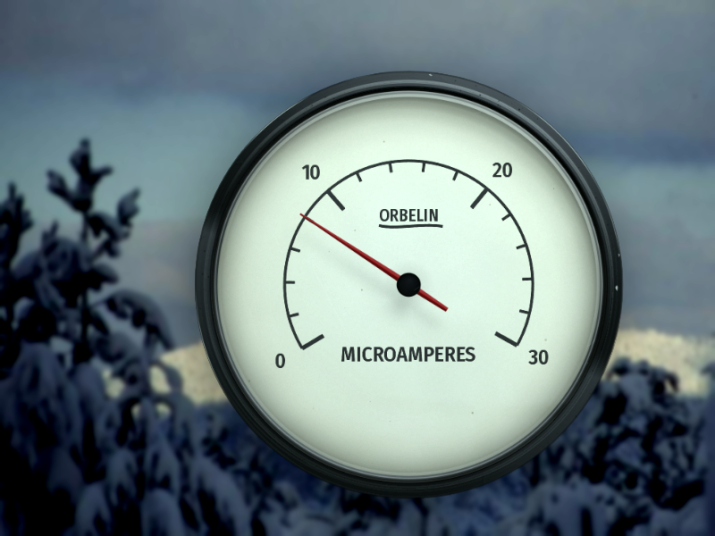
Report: 8; µA
